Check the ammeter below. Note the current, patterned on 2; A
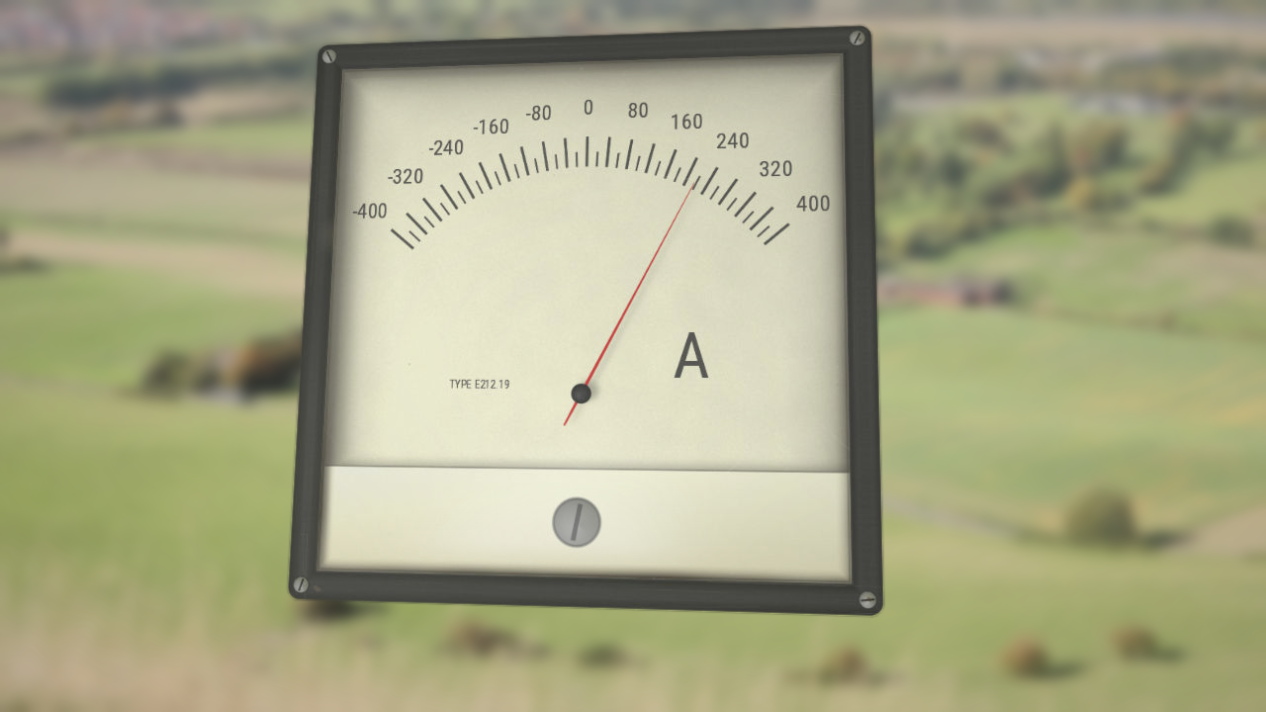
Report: 220; A
